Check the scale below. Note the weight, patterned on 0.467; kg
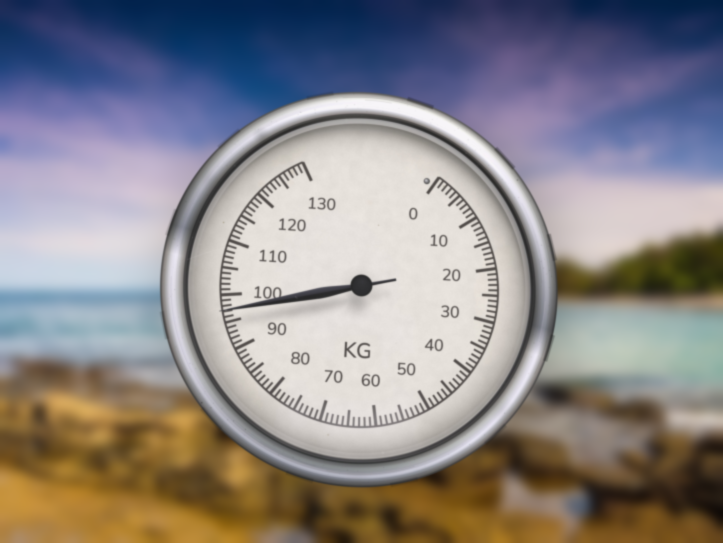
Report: 97; kg
